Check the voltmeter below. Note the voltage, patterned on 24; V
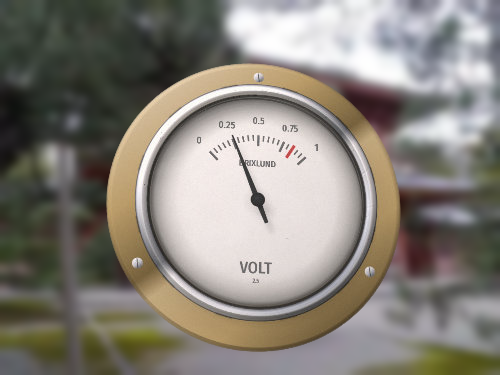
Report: 0.25; V
